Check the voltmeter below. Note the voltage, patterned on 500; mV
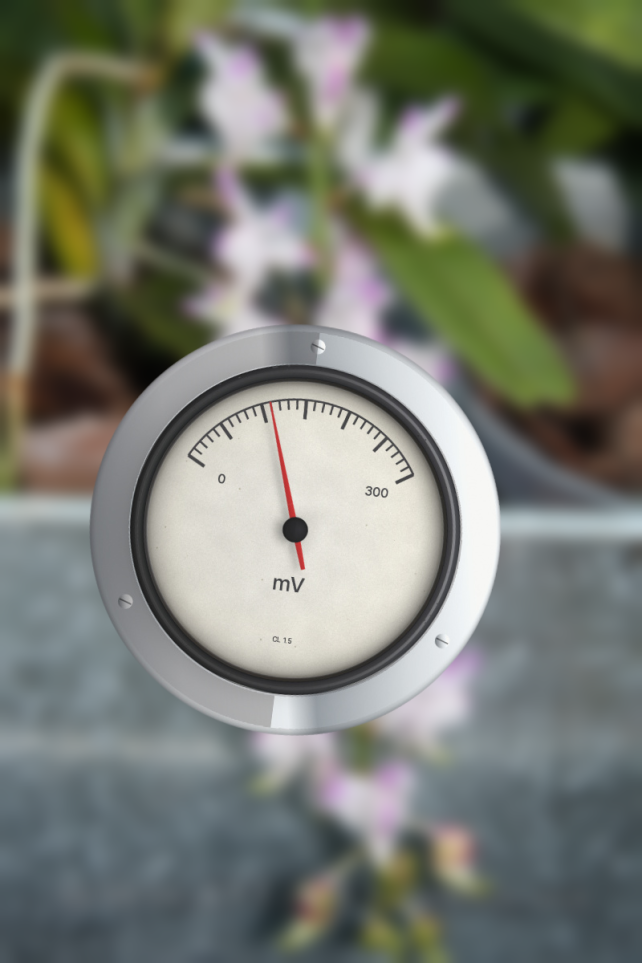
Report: 110; mV
